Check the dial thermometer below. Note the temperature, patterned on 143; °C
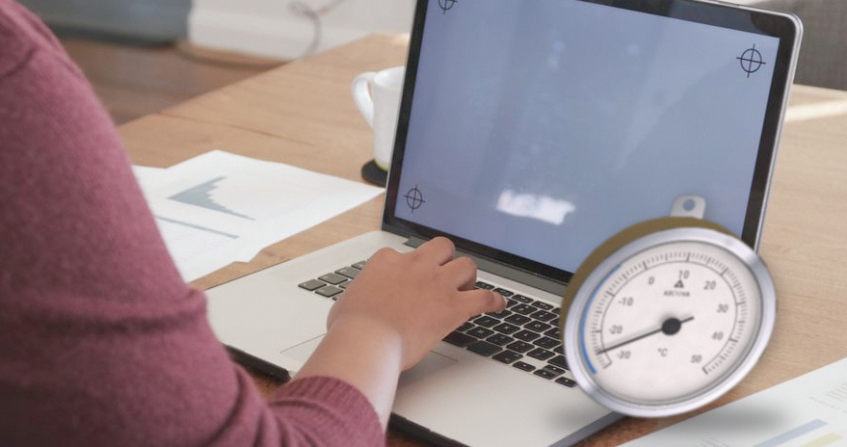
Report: -25; °C
